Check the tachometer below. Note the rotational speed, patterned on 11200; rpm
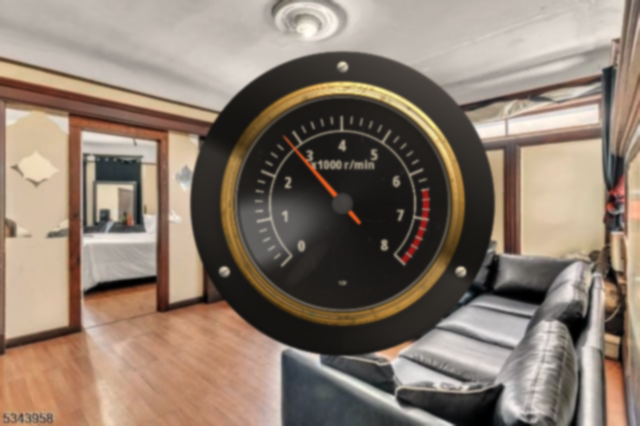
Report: 2800; rpm
